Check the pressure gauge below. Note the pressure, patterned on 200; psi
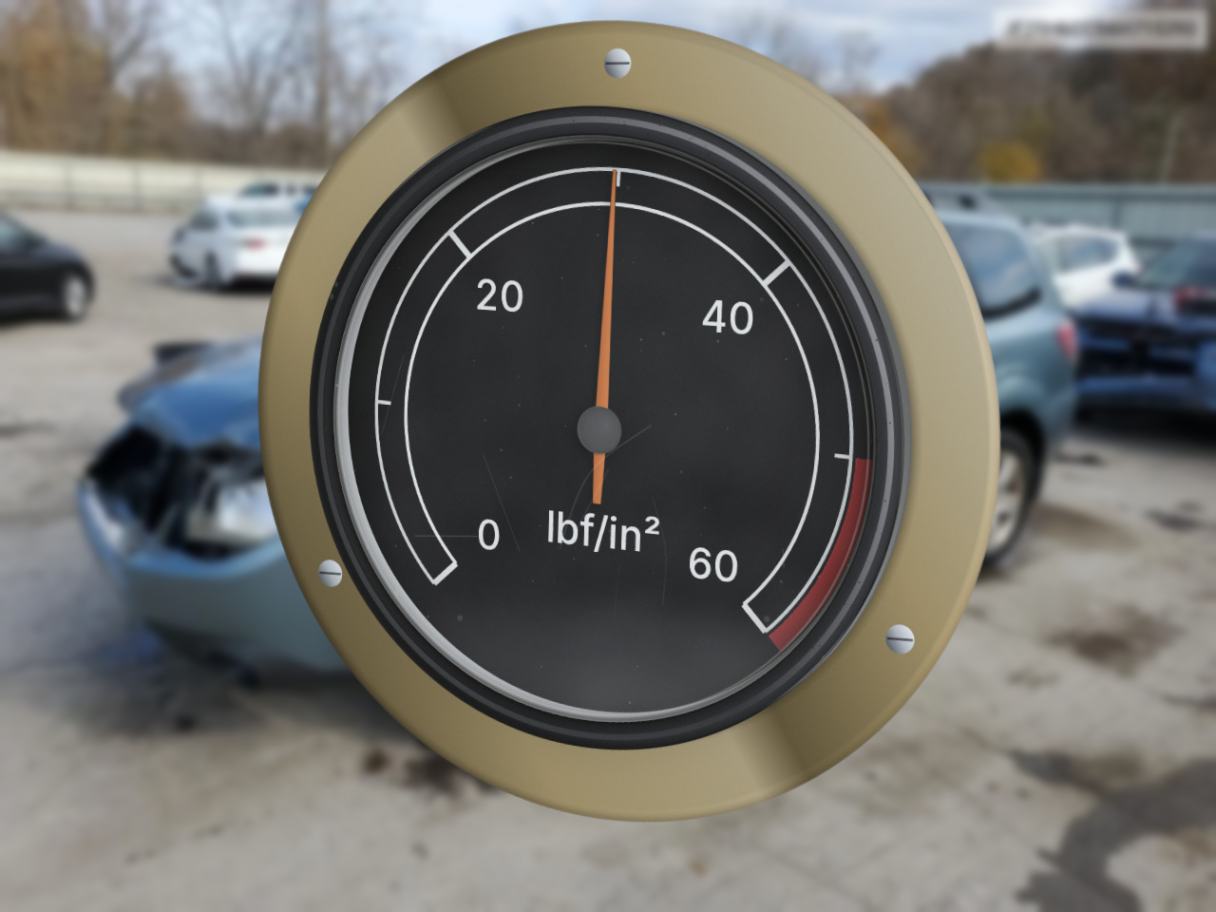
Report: 30; psi
